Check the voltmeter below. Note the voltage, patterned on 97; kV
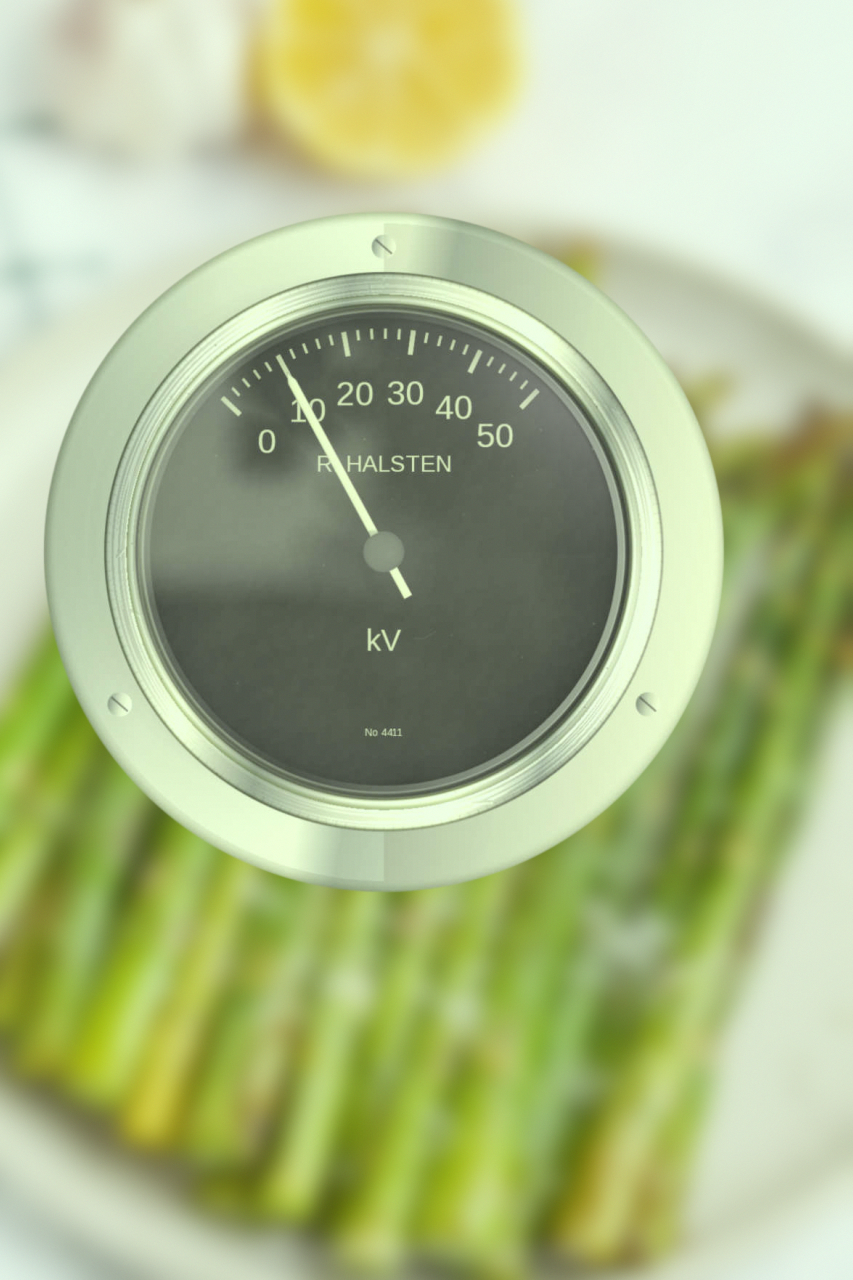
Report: 10; kV
